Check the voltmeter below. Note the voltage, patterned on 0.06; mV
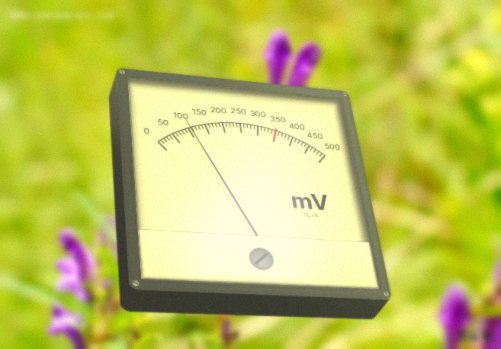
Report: 100; mV
